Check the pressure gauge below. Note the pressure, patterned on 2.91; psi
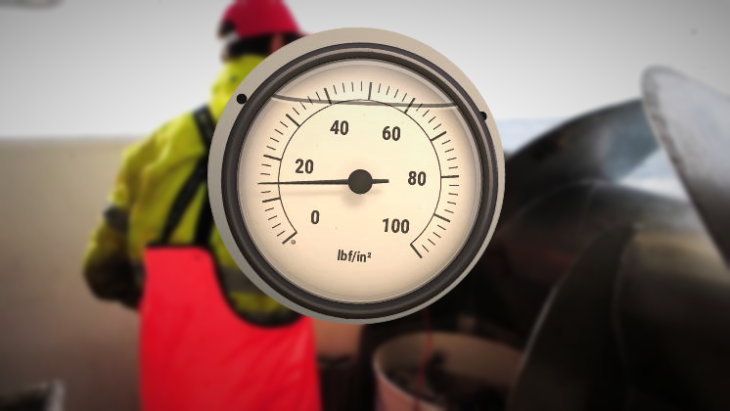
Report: 14; psi
